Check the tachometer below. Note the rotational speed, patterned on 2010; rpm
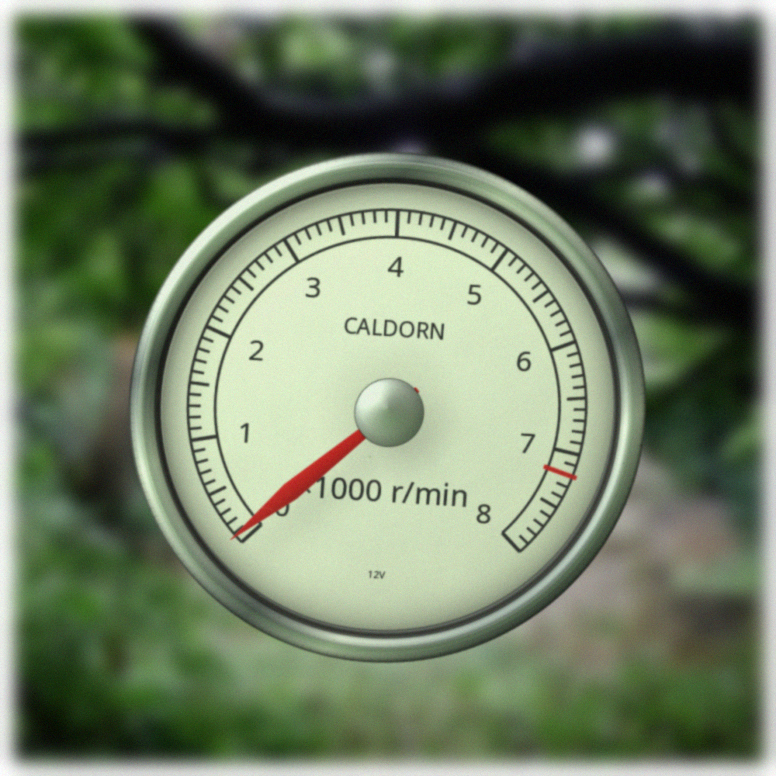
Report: 100; rpm
